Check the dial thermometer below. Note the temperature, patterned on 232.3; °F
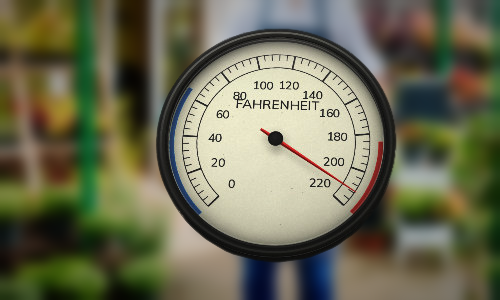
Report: 212; °F
